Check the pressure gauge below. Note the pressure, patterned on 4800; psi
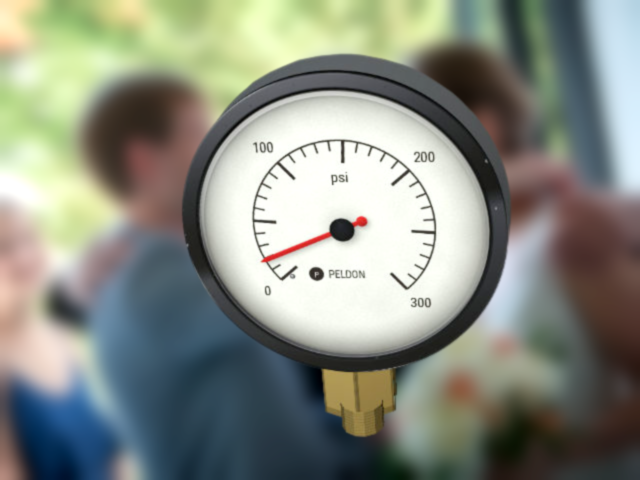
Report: 20; psi
